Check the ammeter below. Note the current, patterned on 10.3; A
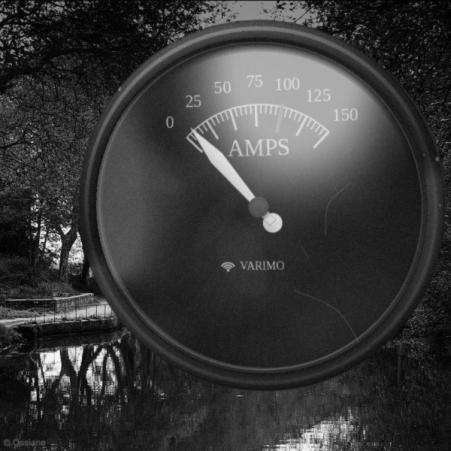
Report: 10; A
